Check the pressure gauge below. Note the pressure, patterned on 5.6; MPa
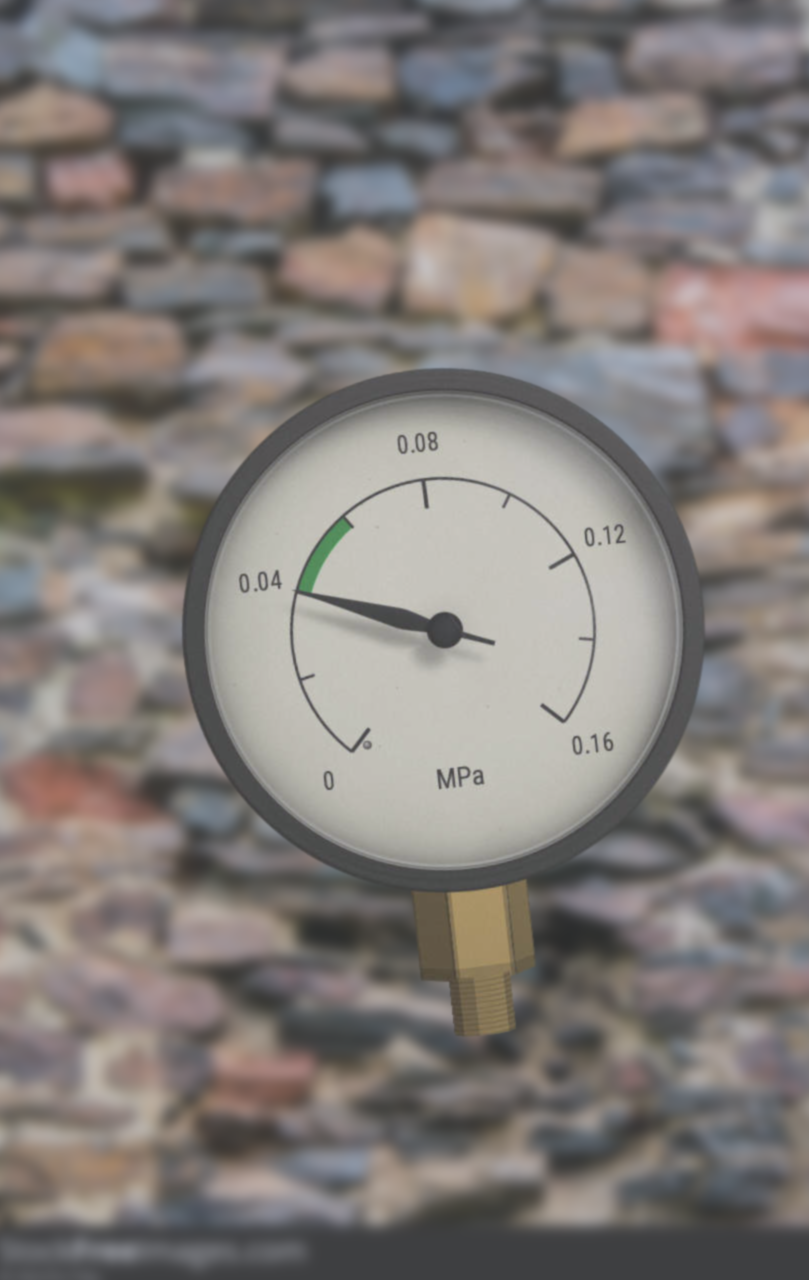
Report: 0.04; MPa
